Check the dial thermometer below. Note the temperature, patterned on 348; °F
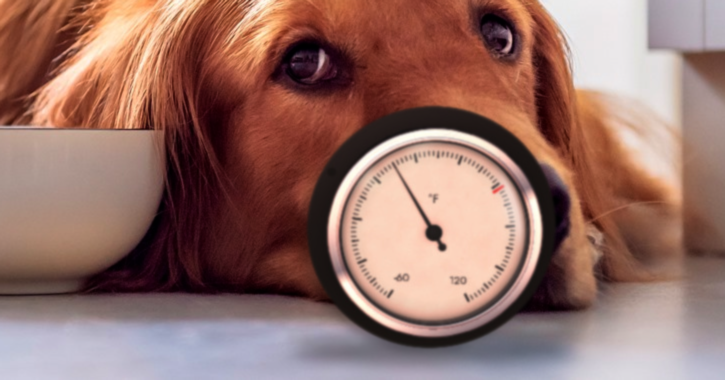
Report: 10; °F
